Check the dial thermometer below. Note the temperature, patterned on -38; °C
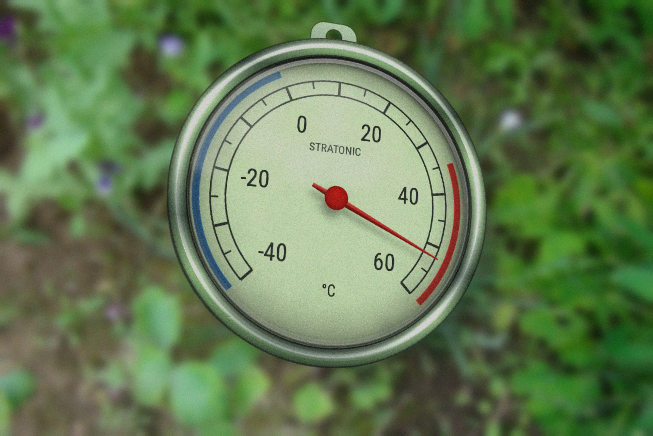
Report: 52.5; °C
